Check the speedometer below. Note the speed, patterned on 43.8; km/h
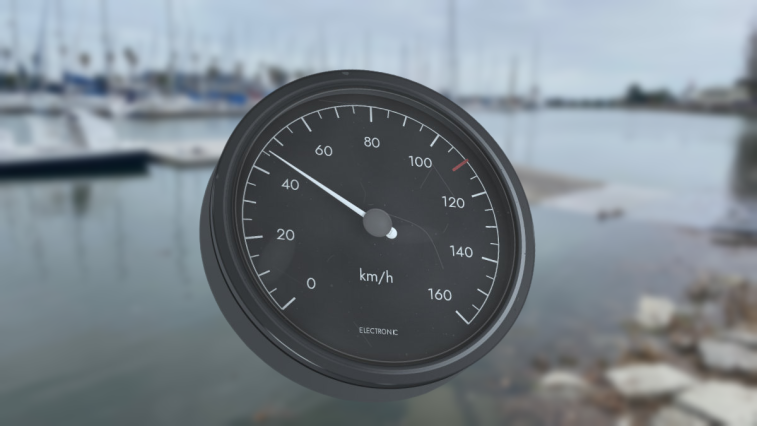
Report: 45; km/h
